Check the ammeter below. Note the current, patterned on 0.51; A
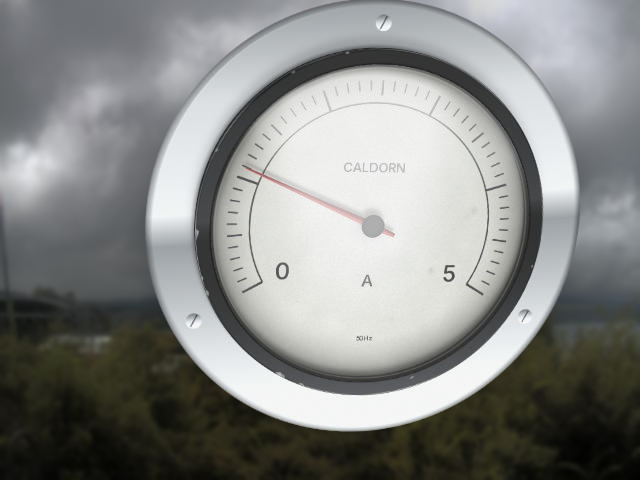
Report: 1.1; A
